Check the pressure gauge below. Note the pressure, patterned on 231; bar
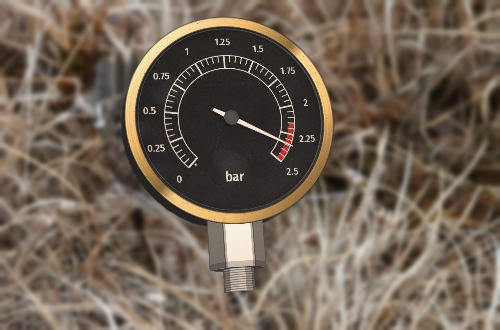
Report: 2.35; bar
